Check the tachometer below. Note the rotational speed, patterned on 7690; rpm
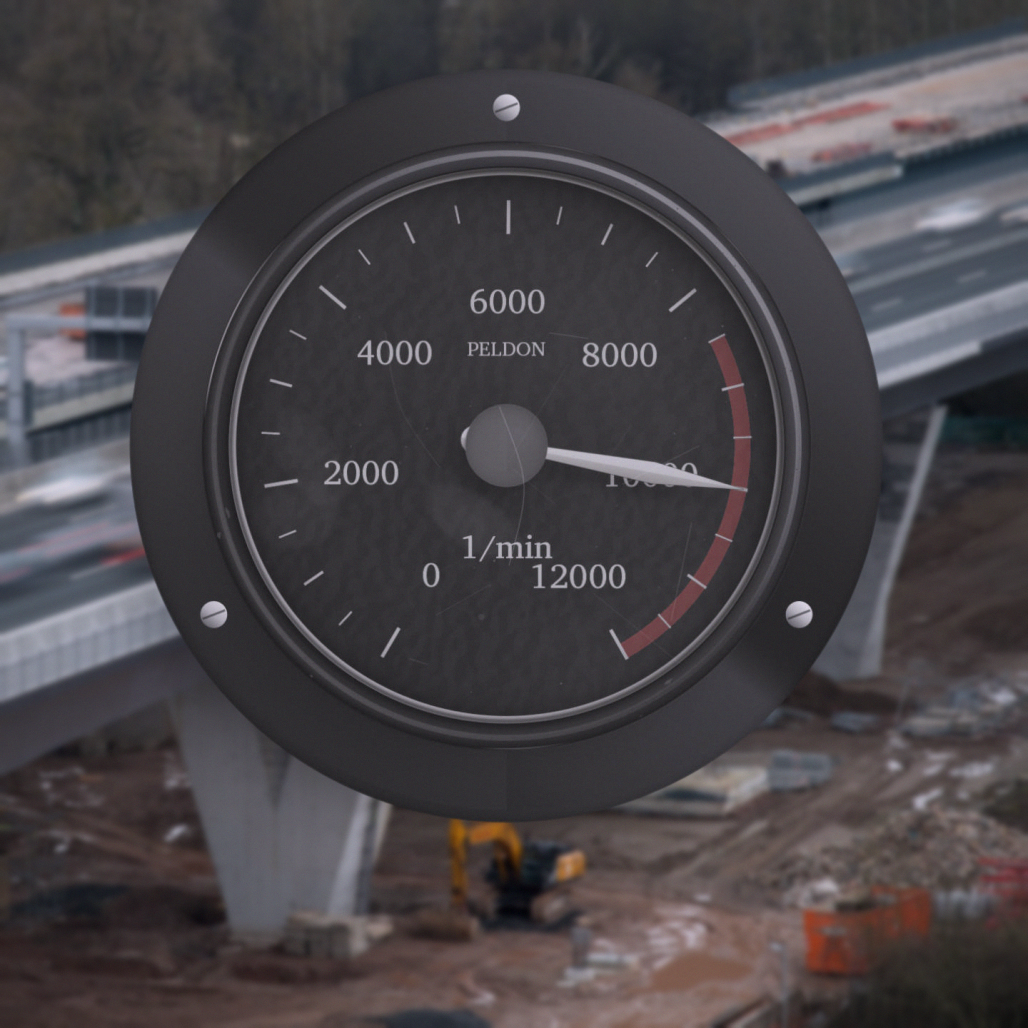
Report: 10000; rpm
